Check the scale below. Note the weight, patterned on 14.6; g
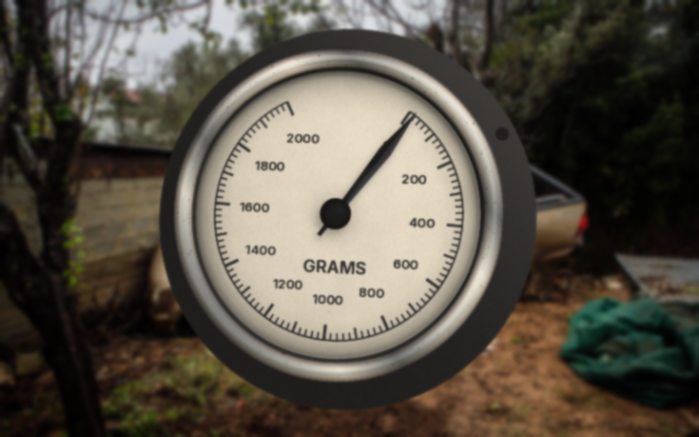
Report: 20; g
